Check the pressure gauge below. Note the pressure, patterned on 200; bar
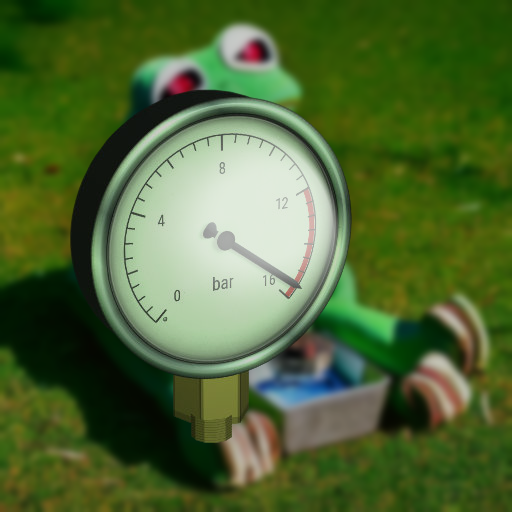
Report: 15.5; bar
